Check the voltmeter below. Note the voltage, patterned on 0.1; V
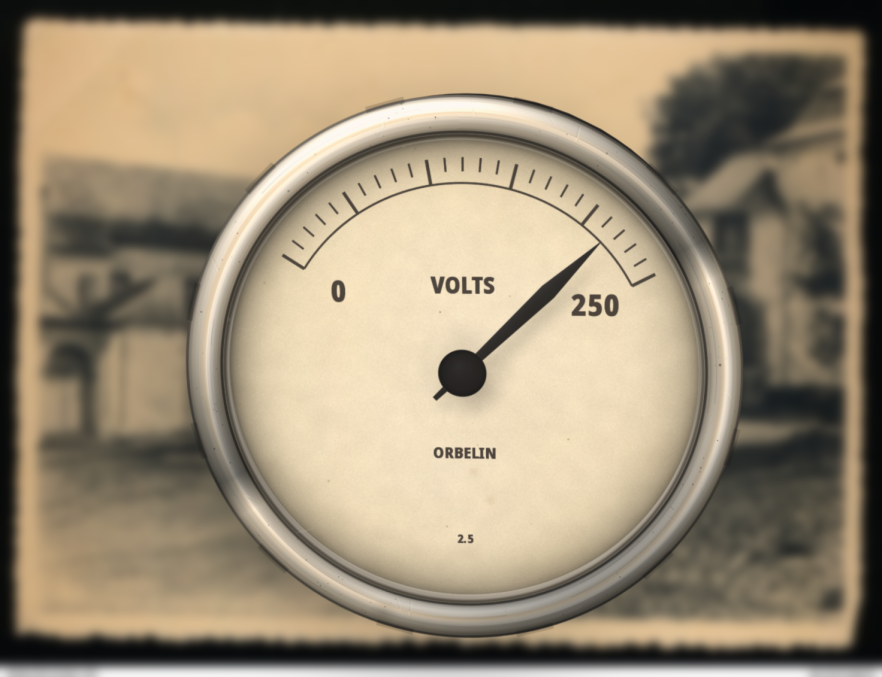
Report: 215; V
